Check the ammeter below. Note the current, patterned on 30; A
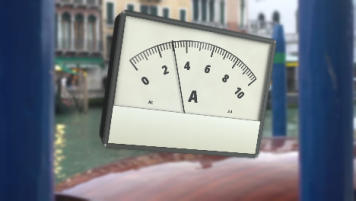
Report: 3; A
